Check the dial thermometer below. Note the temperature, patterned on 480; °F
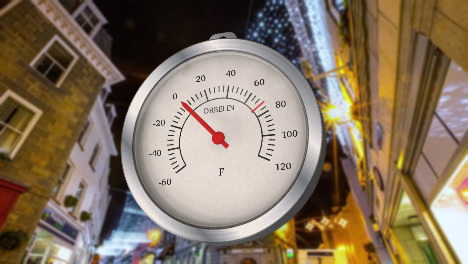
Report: 0; °F
